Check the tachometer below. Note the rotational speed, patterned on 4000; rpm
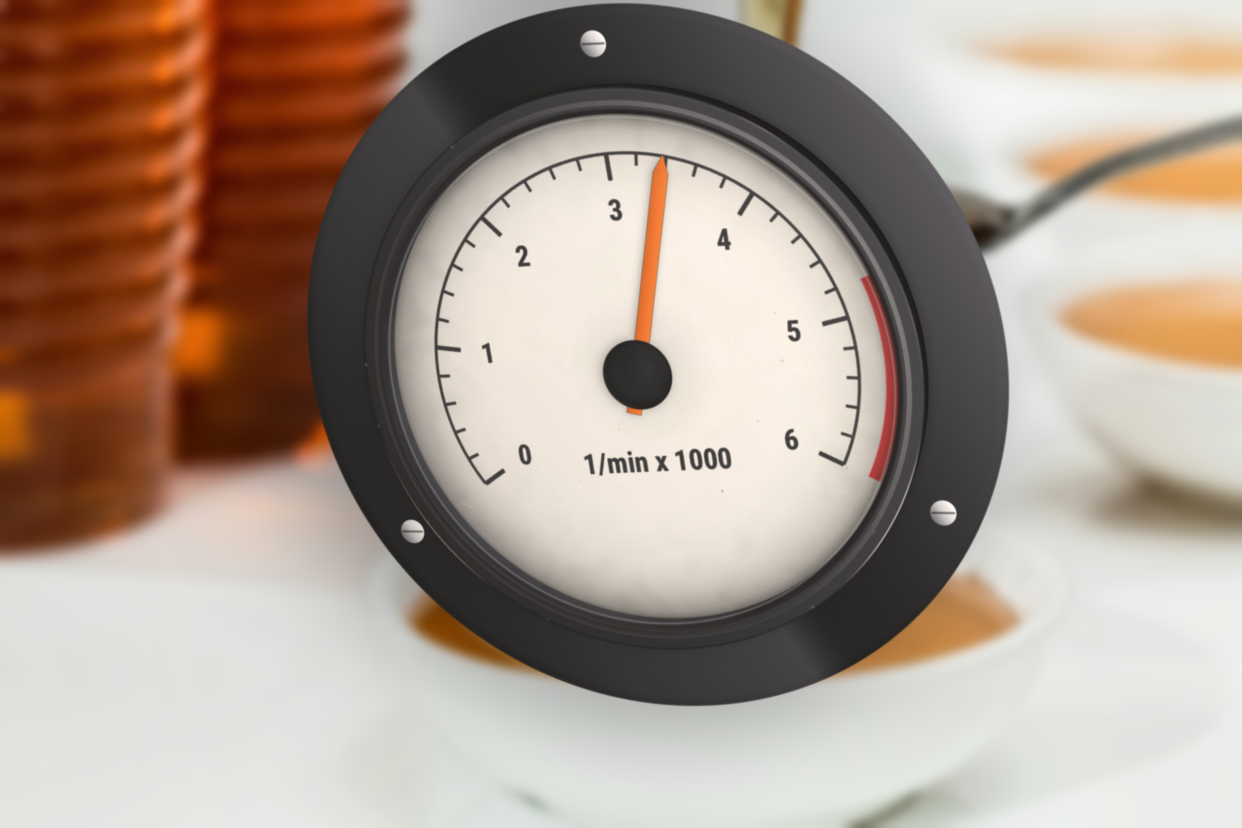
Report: 3400; rpm
